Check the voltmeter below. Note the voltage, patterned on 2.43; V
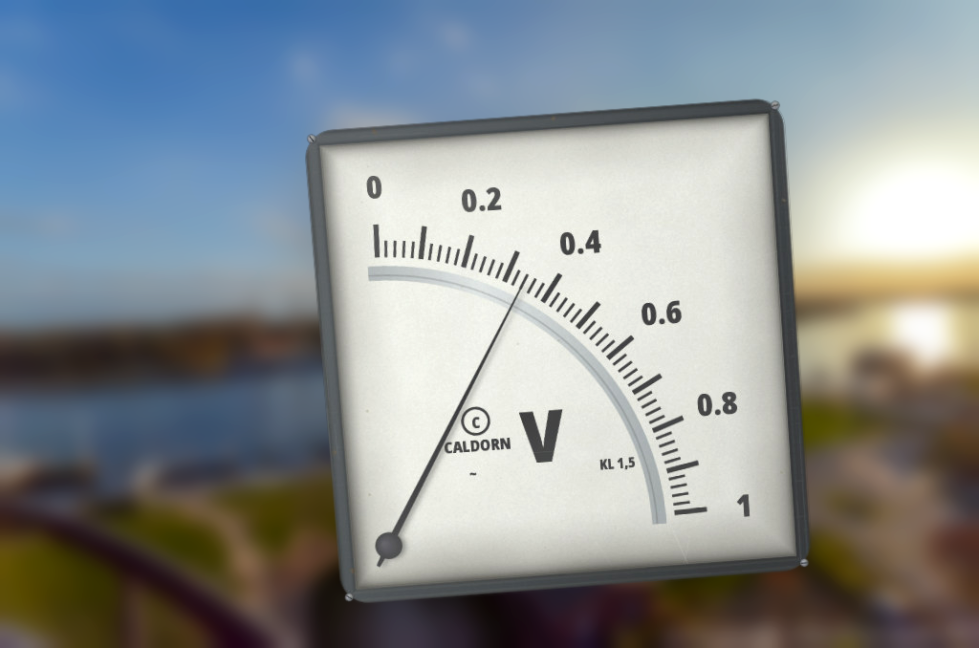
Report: 0.34; V
